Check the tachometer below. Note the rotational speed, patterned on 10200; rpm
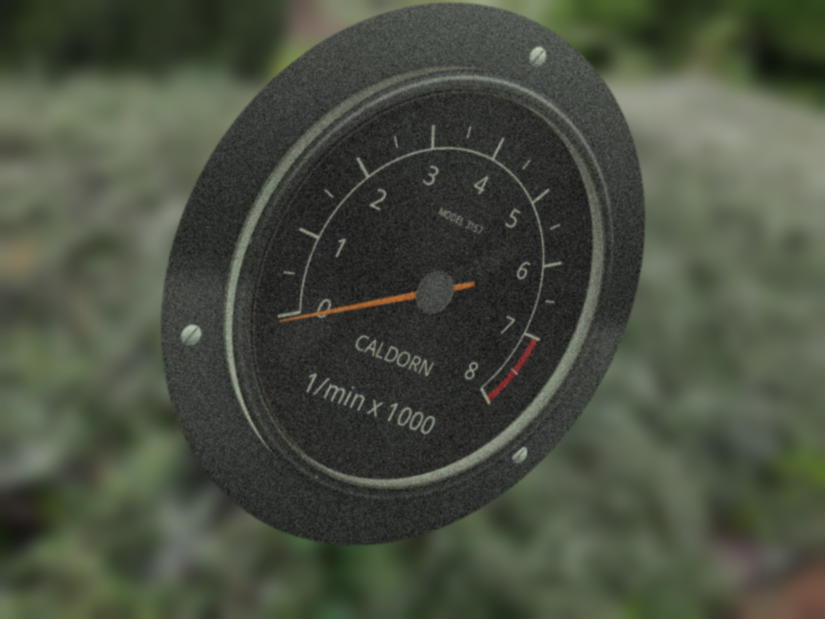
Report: 0; rpm
